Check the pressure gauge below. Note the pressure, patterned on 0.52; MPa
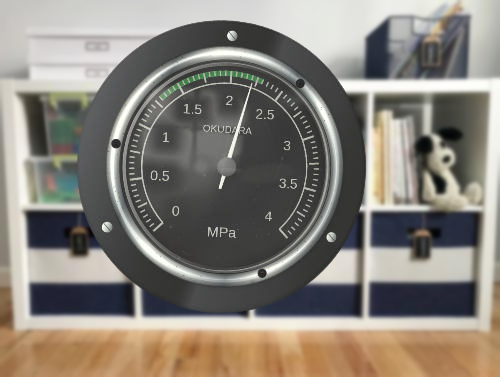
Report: 2.2; MPa
